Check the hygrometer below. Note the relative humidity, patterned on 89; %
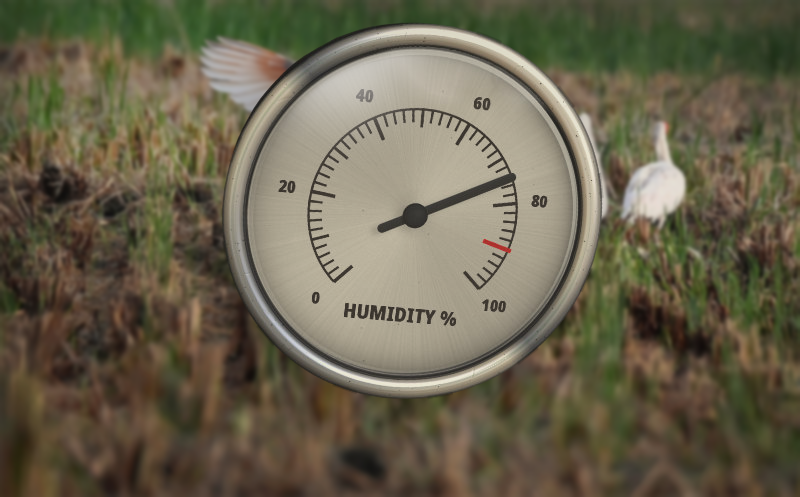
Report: 74; %
